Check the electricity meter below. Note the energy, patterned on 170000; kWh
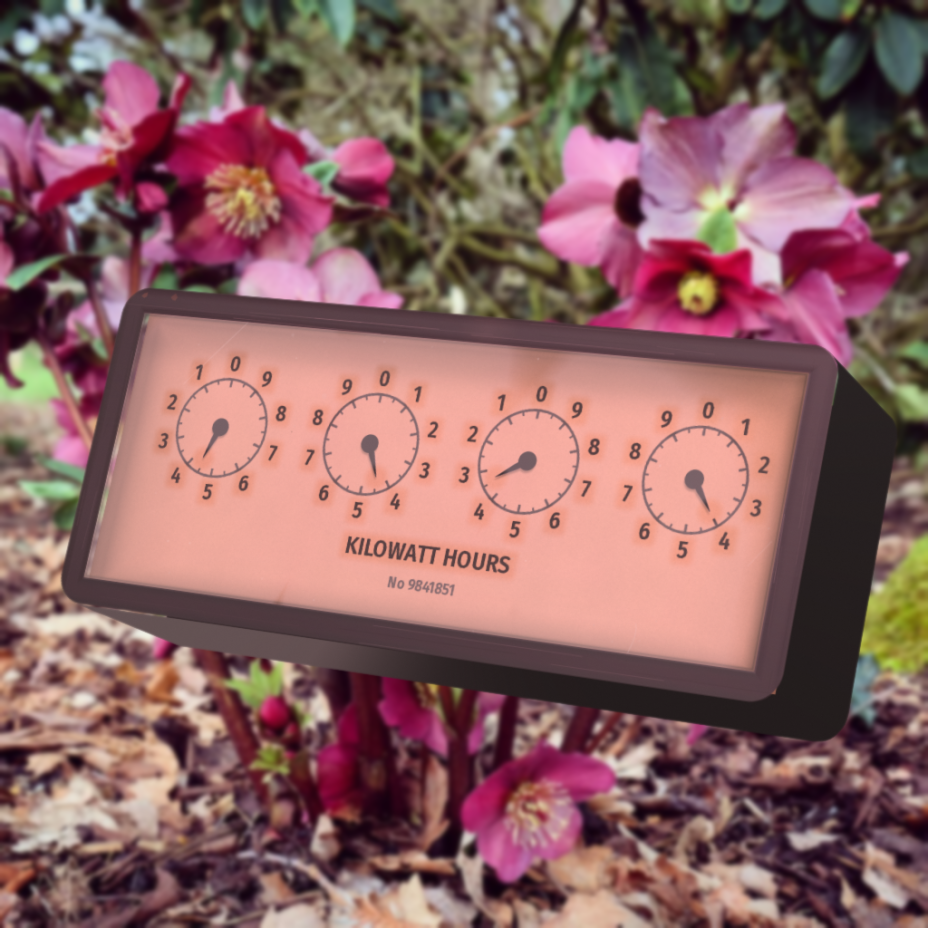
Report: 4434; kWh
